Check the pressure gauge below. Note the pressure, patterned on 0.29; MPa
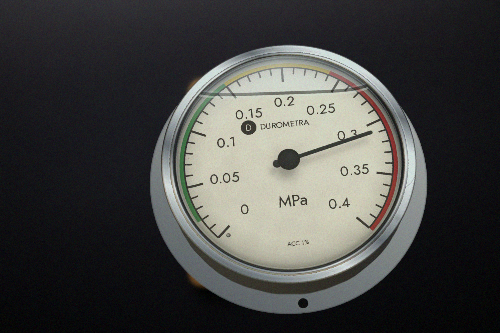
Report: 0.31; MPa
